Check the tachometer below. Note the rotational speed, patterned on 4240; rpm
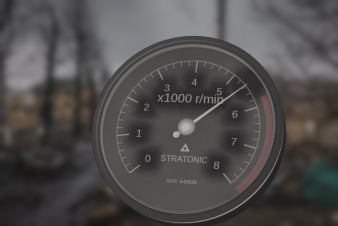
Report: 5400; rpm
